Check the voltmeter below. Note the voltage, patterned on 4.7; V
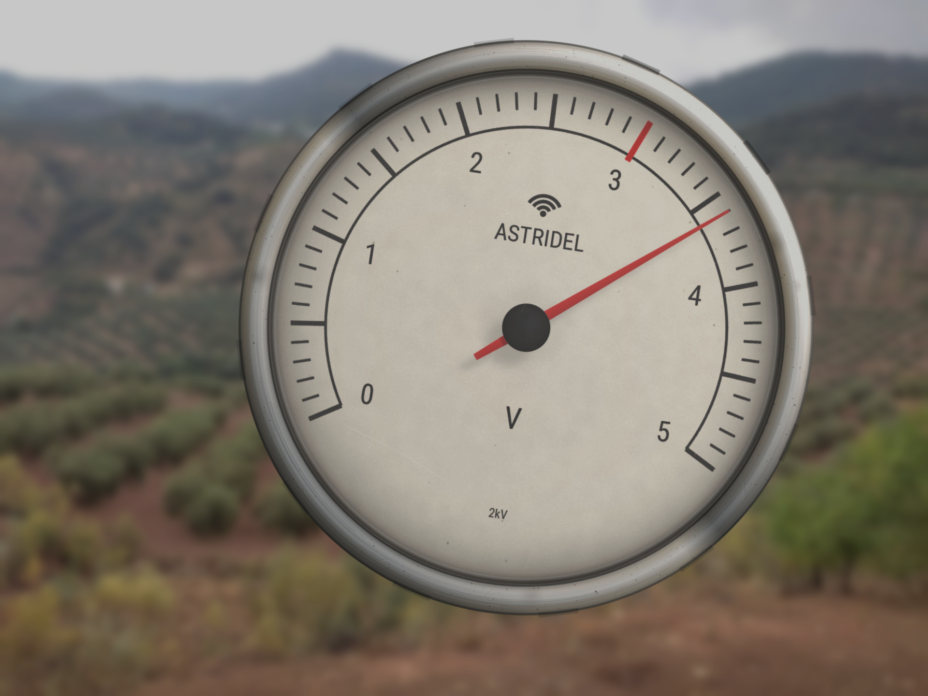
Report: 3.6; V
